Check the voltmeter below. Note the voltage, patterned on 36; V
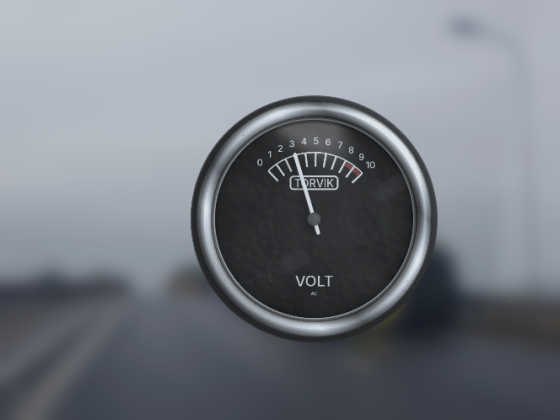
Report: 3; V
